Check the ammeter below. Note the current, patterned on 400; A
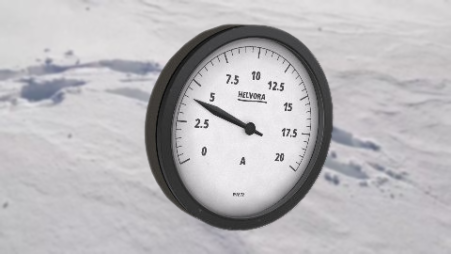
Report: 4; A
